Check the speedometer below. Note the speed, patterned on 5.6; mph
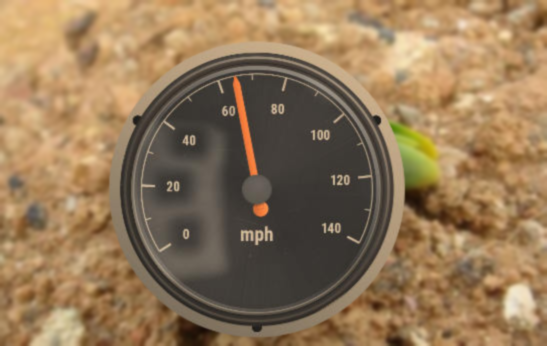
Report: 65; mph
